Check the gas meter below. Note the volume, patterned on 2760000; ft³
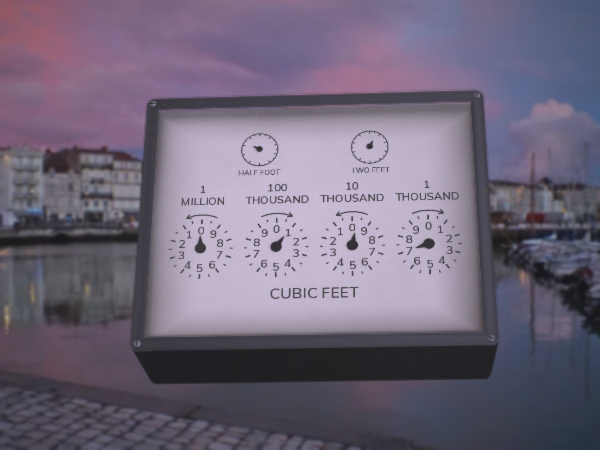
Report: 9700; ft³
